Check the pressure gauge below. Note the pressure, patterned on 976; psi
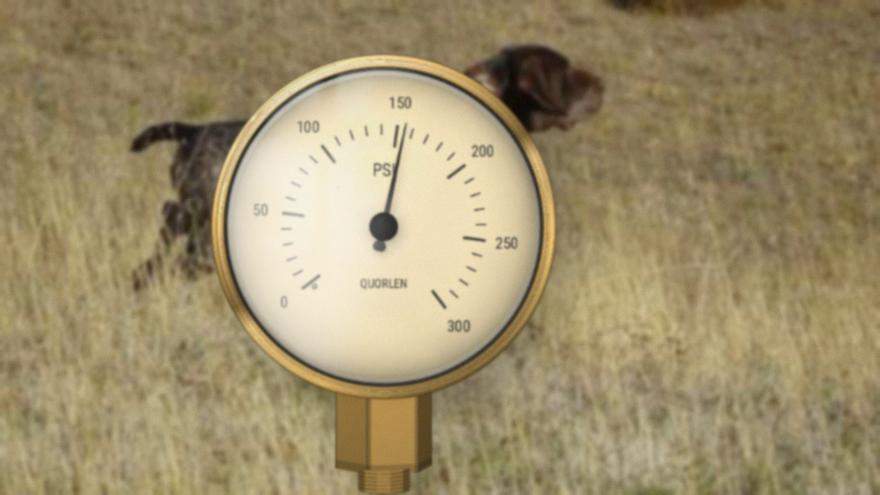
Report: 155; psi
